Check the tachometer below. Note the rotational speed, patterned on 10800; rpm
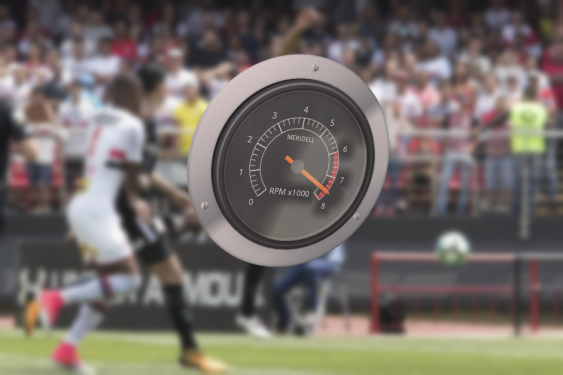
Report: 7600; rpm
